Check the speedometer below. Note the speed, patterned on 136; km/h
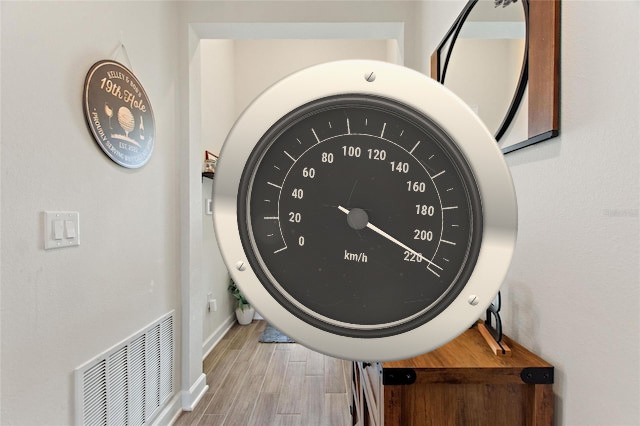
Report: 215; km/h
